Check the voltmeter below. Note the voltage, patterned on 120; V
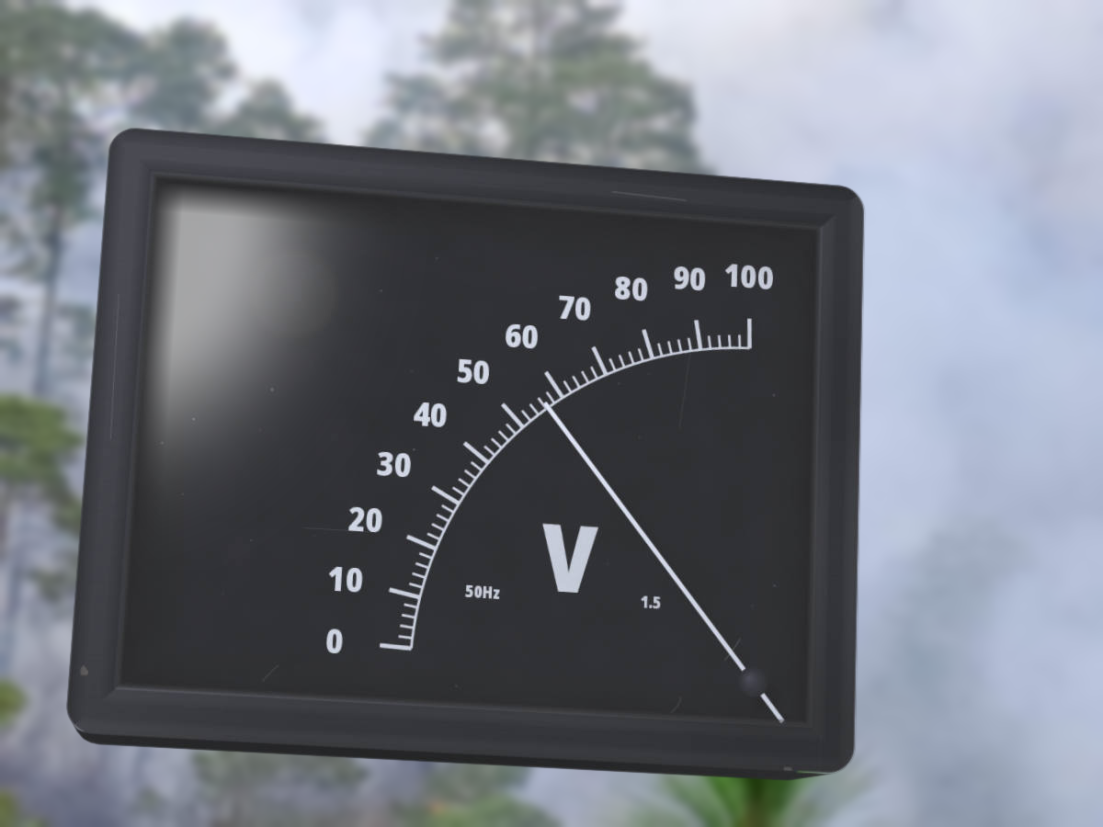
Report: 56; V
